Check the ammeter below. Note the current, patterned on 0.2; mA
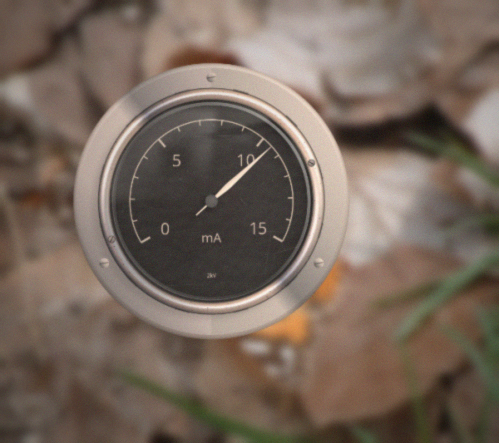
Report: 10.5; mA
